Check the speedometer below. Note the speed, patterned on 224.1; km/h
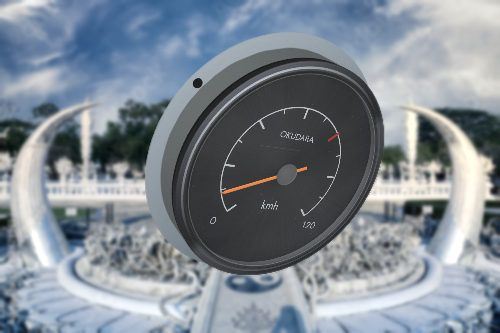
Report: 10; km/h
